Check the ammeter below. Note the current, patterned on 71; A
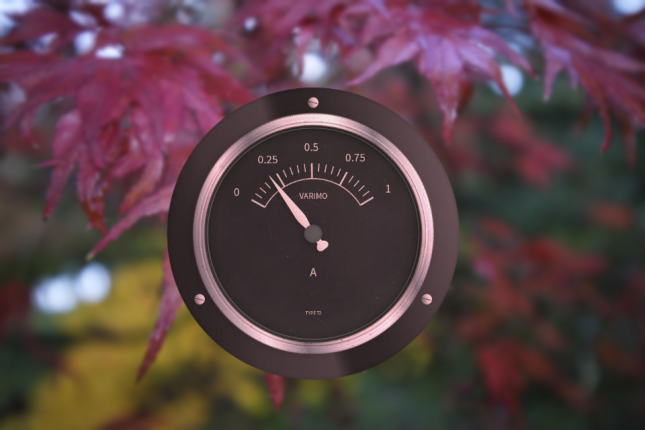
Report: 0.2; A
